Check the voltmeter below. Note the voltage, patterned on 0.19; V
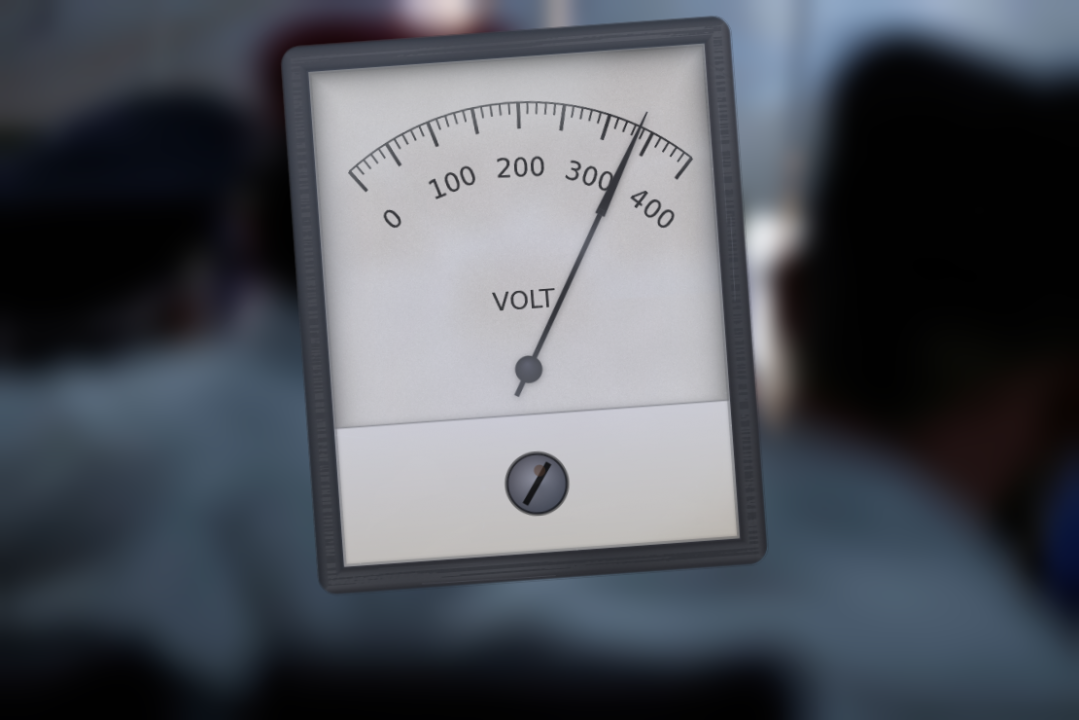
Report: 335; V
